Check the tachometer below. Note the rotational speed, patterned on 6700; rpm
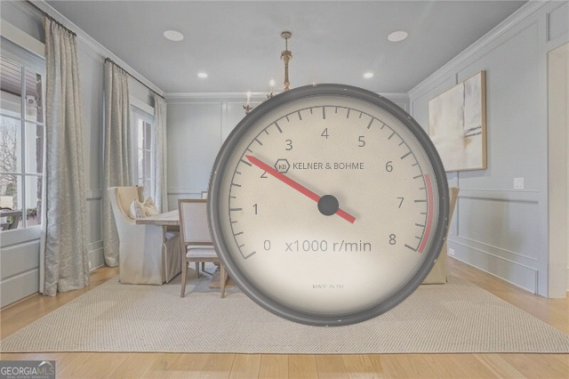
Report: 2125; rpm
